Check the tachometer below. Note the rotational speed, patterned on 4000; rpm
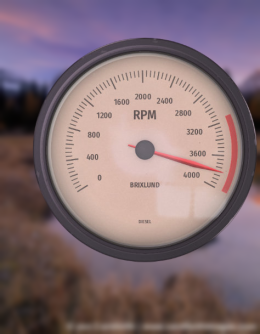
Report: 3800; rpm
